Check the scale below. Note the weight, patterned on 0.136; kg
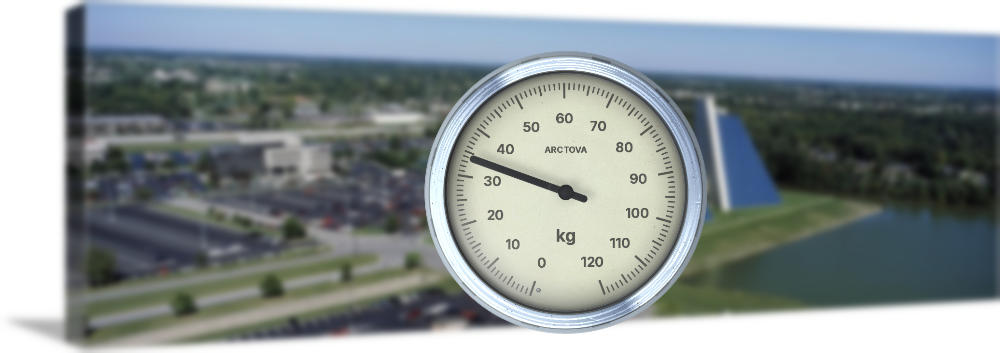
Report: 34; kg
